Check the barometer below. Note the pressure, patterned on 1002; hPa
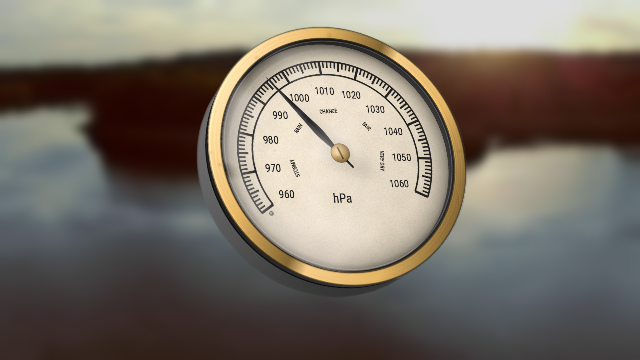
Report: 995; hPa
